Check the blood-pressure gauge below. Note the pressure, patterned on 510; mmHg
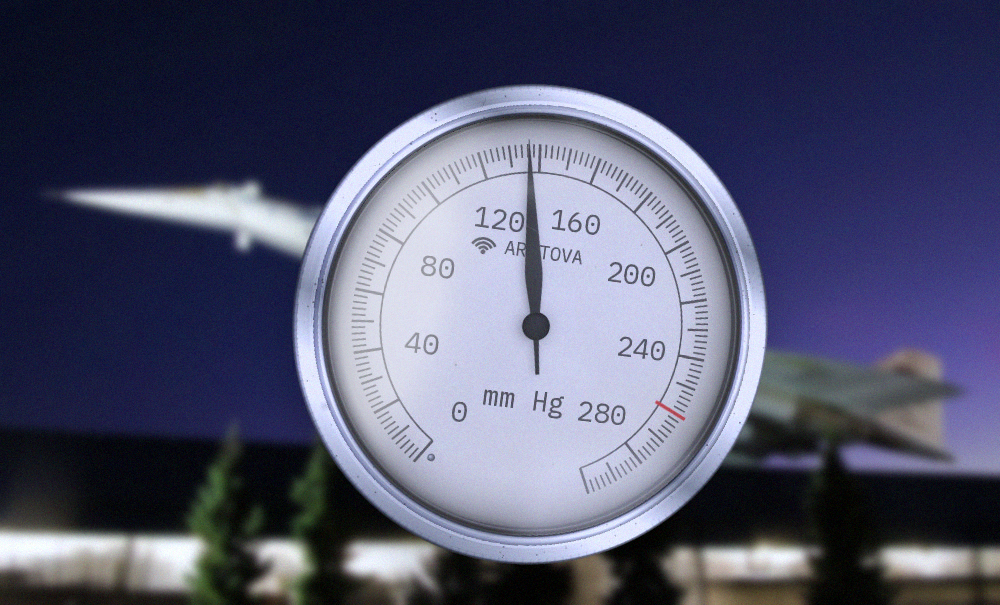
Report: 136; mmHg
